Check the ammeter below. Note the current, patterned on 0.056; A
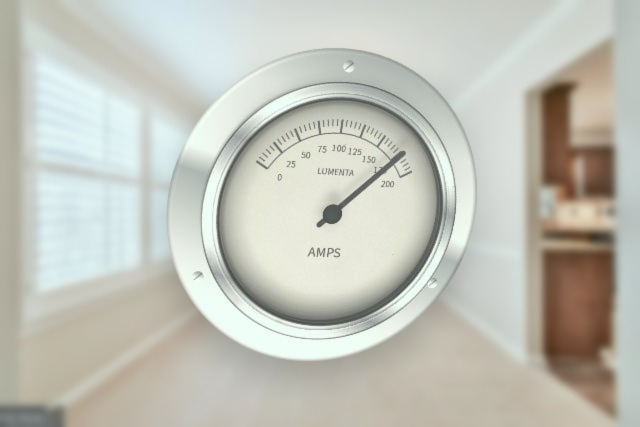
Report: 175; A
